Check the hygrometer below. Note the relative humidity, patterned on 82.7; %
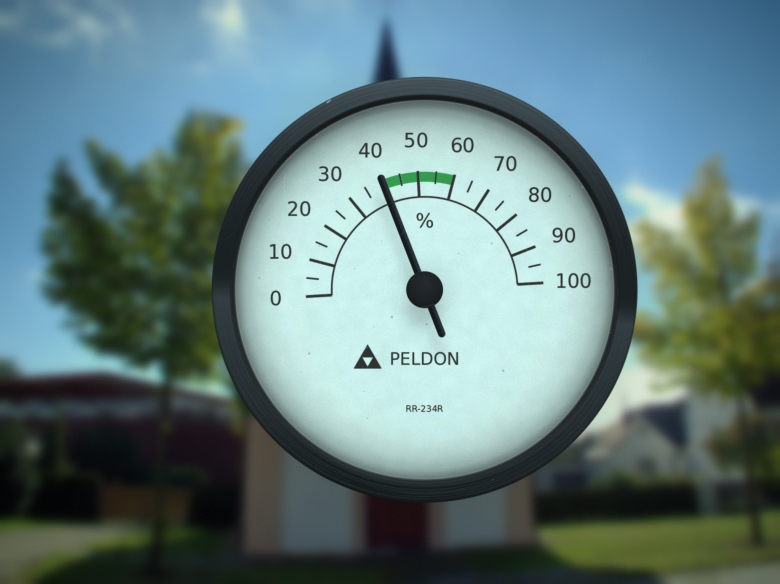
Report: 40; %
